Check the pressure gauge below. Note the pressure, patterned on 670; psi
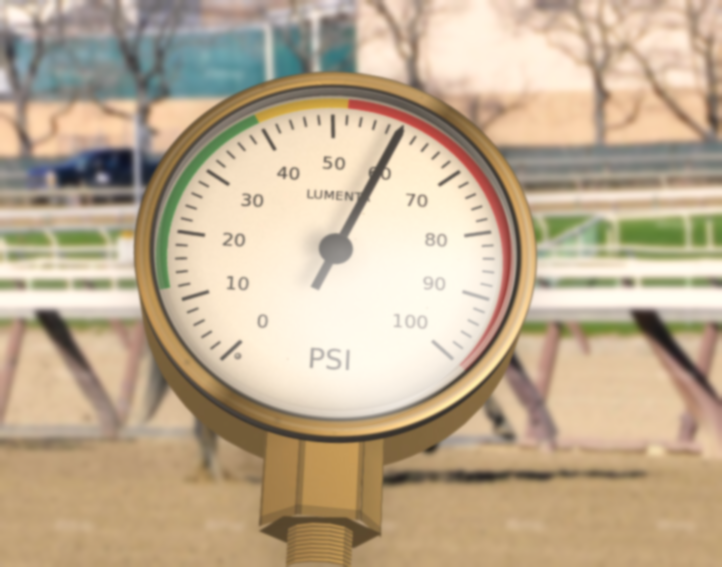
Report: 60; psi
